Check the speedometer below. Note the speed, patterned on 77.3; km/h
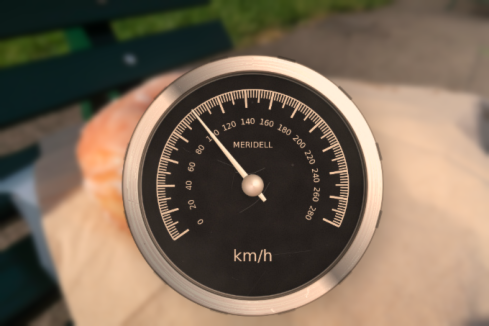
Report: 100; km/h
